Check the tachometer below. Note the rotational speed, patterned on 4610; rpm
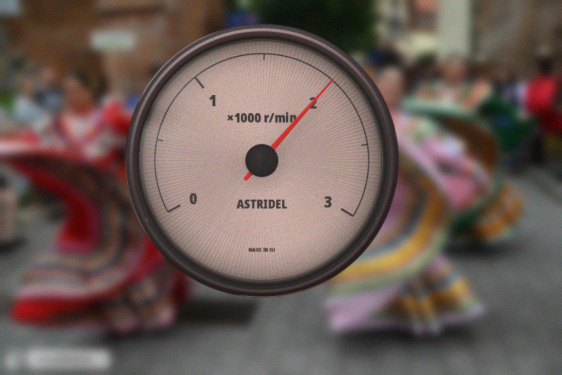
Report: 2000; rpm
